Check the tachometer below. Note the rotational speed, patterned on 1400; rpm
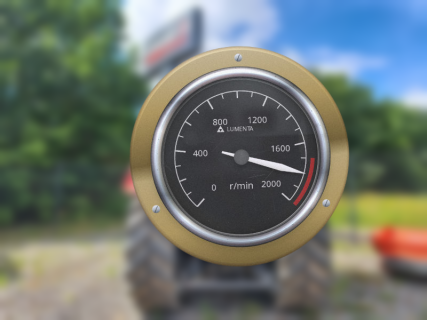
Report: 1800; rpm
